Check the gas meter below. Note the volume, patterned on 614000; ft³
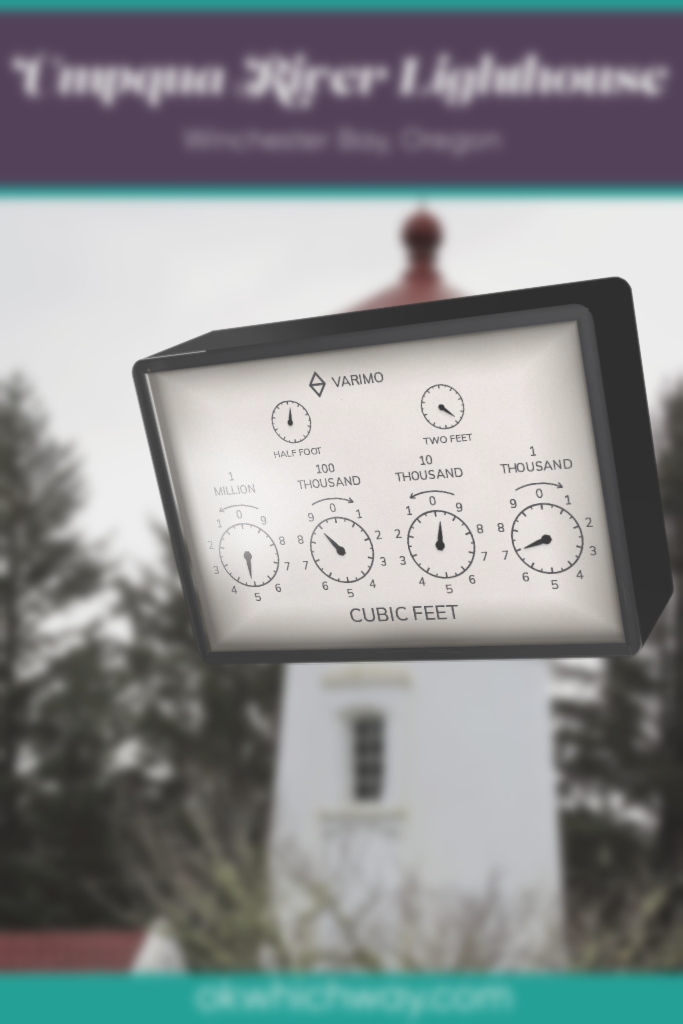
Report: 489700; ft³
